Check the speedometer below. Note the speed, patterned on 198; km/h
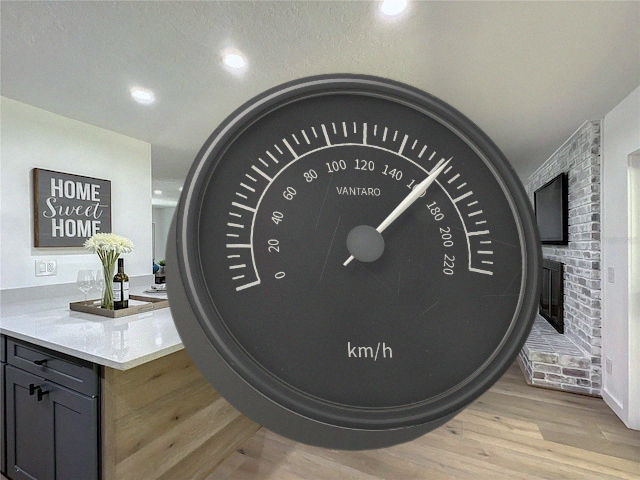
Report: 162.5; km/h
